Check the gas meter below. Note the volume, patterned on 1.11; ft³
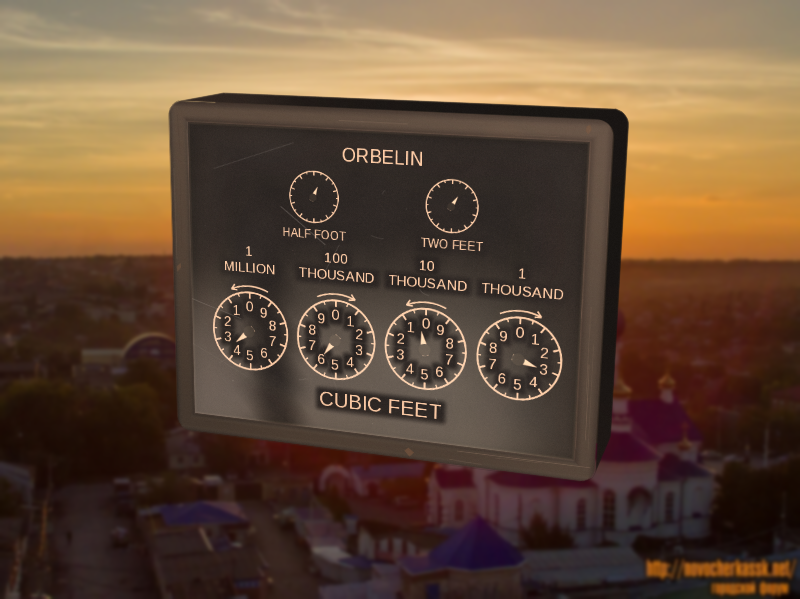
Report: 360300; ft³
